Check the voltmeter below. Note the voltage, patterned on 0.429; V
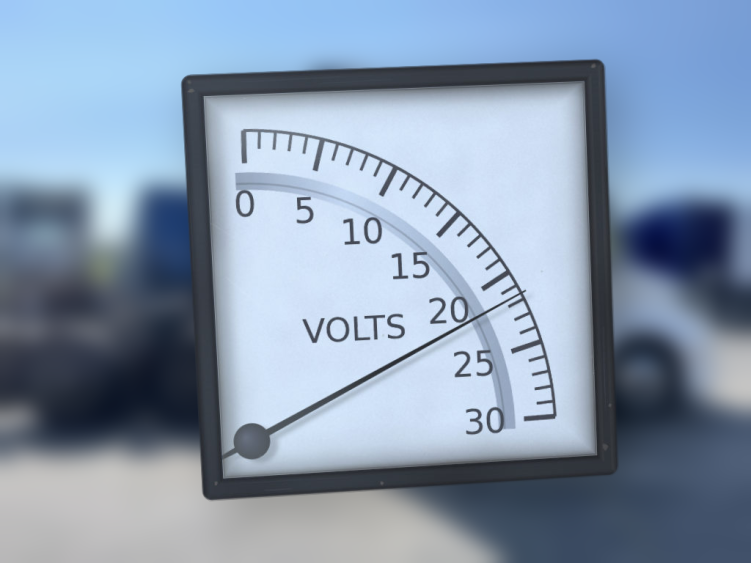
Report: 21.5; V
